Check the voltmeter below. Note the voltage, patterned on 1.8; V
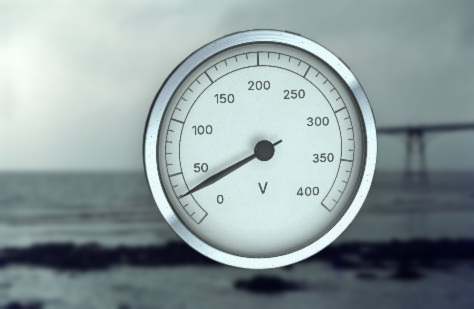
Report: 30; V
